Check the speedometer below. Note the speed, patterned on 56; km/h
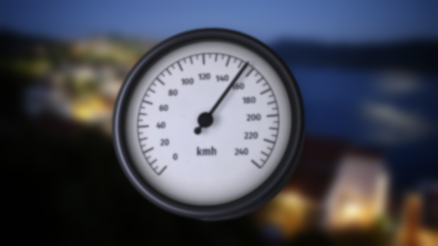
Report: 155; km/h
